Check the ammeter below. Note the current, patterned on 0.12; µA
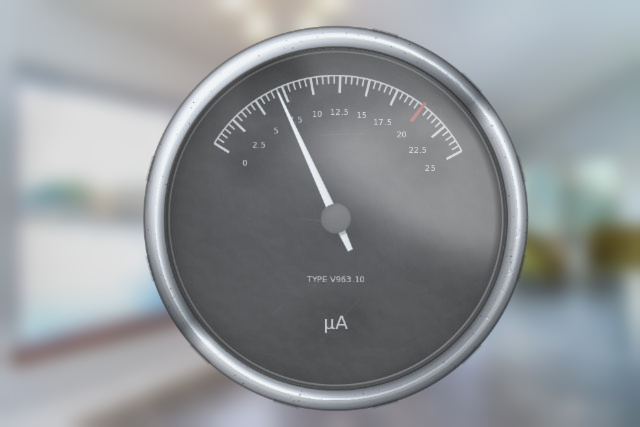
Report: 7; µA
